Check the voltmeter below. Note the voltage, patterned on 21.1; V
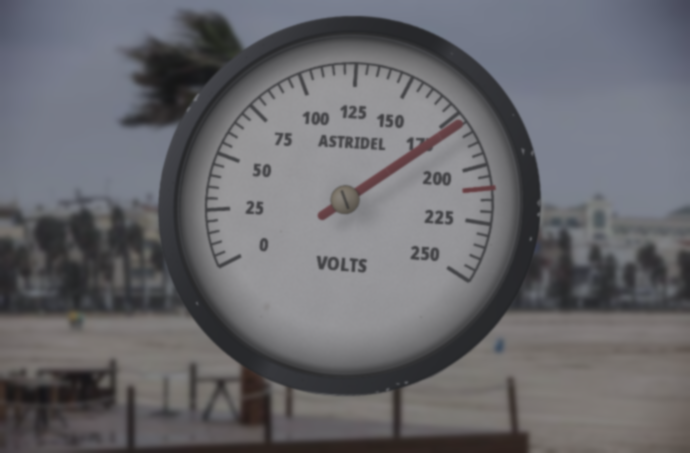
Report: 180; V
